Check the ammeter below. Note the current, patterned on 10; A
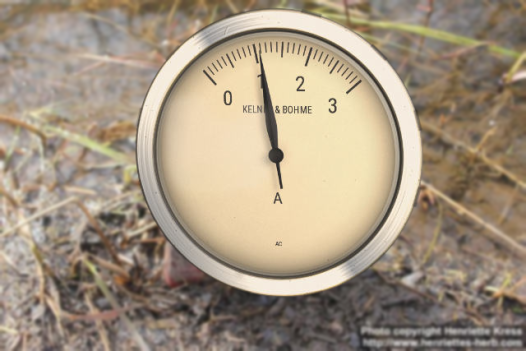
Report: 1.1; A
